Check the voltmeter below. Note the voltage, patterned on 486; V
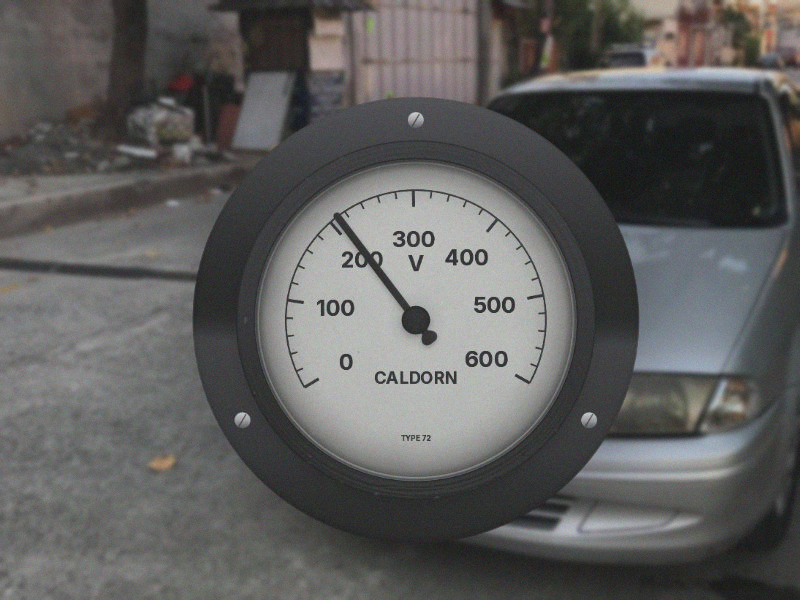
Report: 210; V
